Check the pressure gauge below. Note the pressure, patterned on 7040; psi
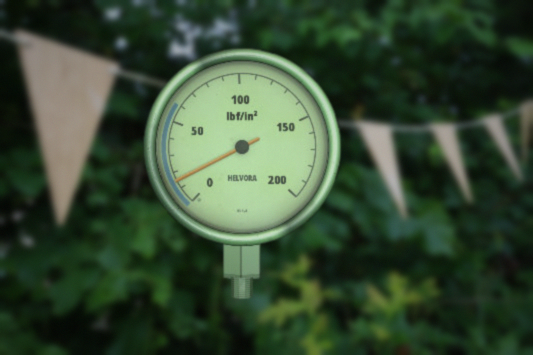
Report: 15; psi
